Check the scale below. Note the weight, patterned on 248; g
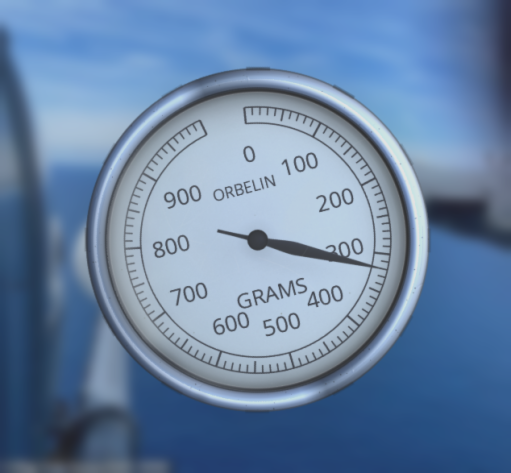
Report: 320; g
